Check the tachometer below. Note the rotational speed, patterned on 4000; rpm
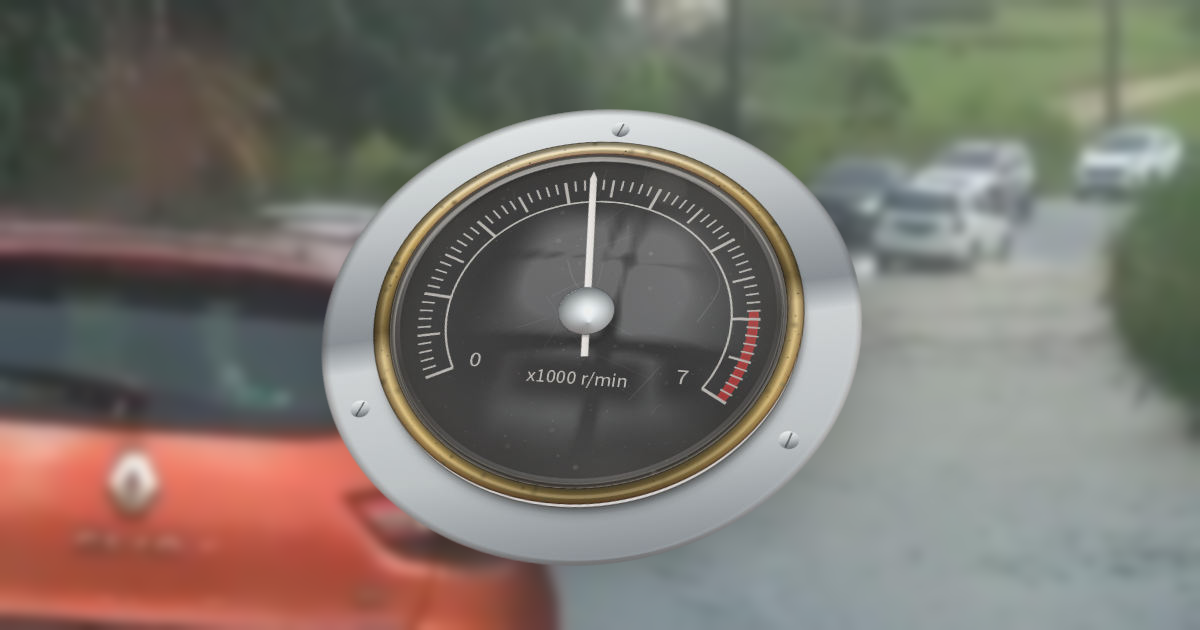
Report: 3300; rpm
